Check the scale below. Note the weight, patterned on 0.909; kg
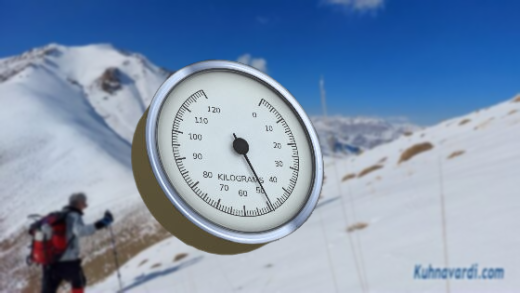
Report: 50; kg
